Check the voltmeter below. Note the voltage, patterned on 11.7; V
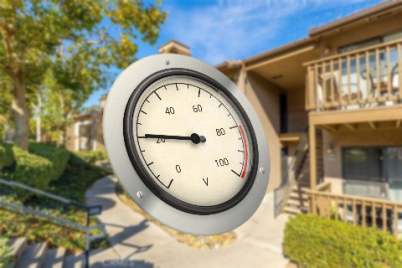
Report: 20; V
